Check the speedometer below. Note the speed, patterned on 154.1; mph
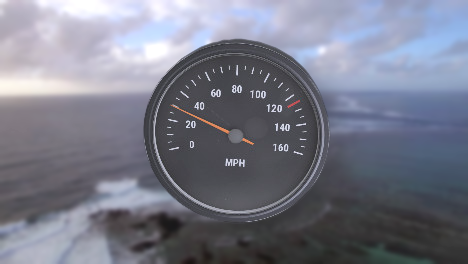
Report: 30; mph
